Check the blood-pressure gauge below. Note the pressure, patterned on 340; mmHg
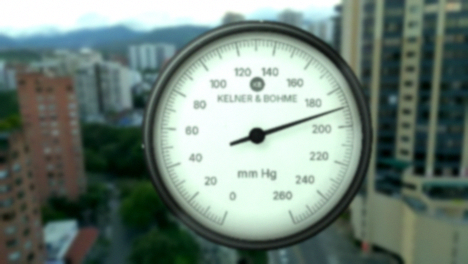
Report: 190; mmHg
